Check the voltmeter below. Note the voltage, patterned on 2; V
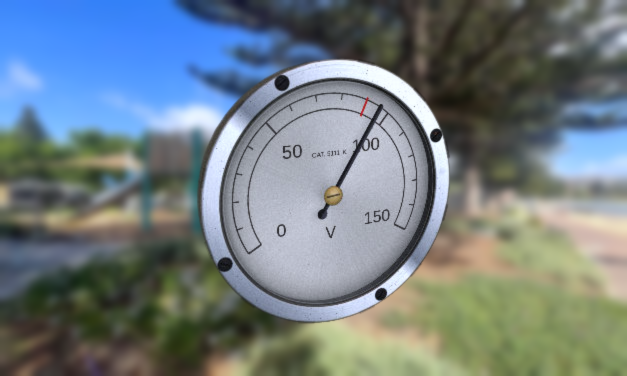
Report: 95; V
